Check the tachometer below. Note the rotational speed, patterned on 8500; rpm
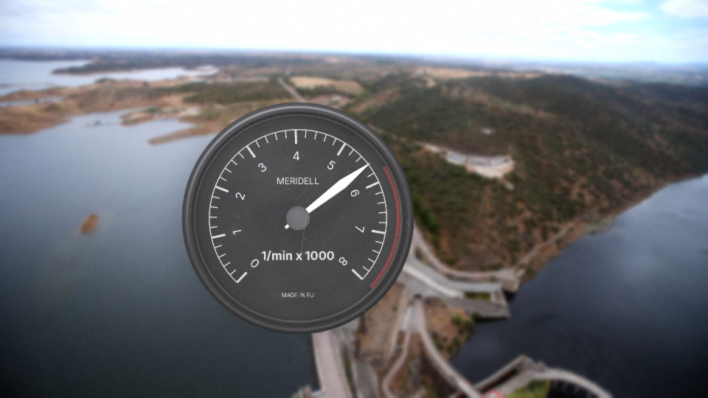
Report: 5600; rpm
